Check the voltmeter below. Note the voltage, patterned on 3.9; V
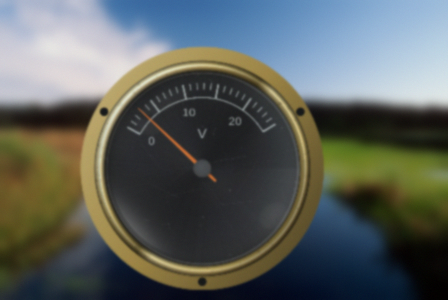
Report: 3; V
